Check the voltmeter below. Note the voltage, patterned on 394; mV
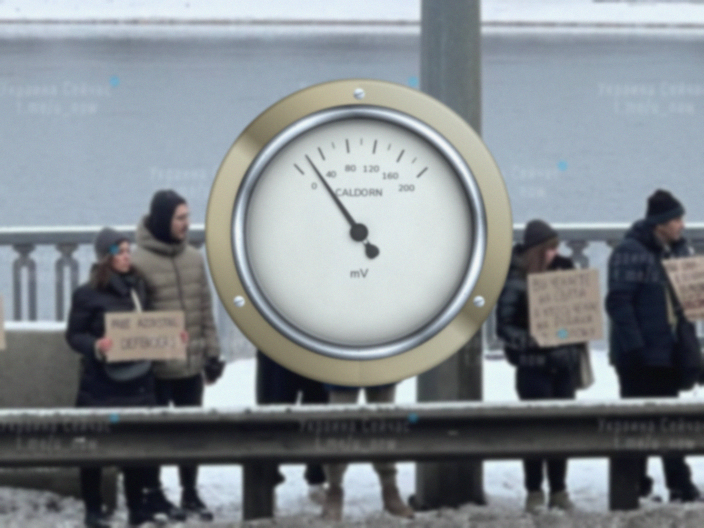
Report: 20; mV
